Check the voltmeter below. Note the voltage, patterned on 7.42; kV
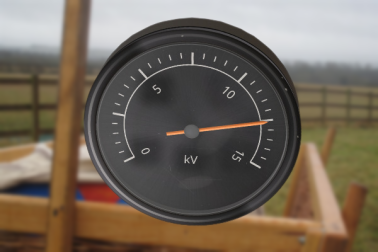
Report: 12.5; kV
